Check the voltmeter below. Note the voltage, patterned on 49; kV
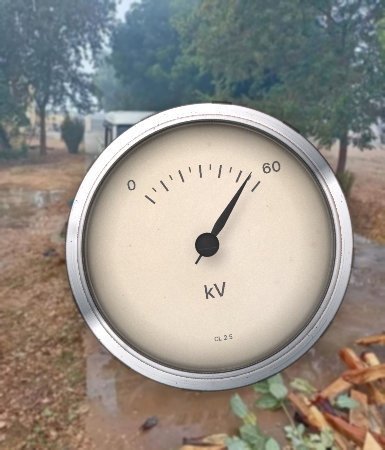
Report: 55; kV
